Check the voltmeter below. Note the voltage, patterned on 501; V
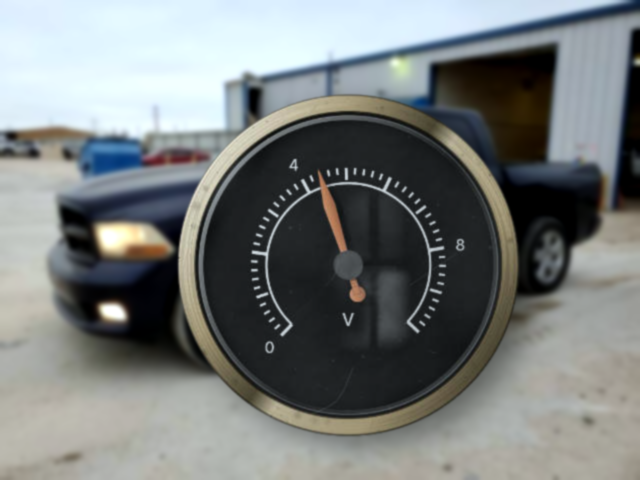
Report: 4.4; V
